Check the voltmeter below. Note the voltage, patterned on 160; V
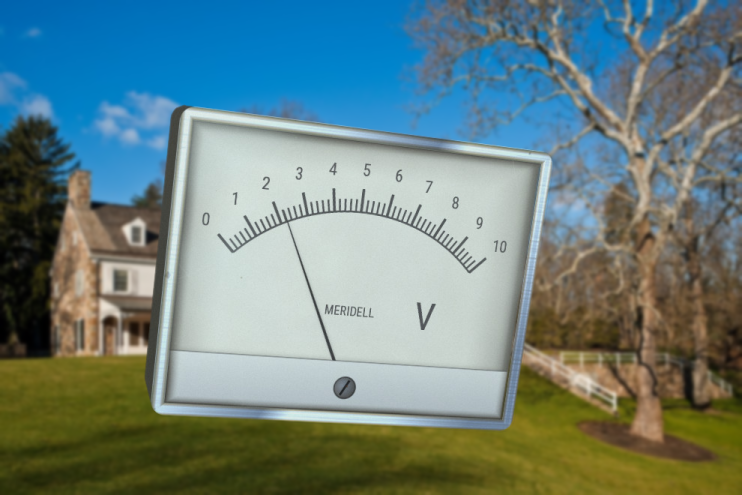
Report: 2.2; V
